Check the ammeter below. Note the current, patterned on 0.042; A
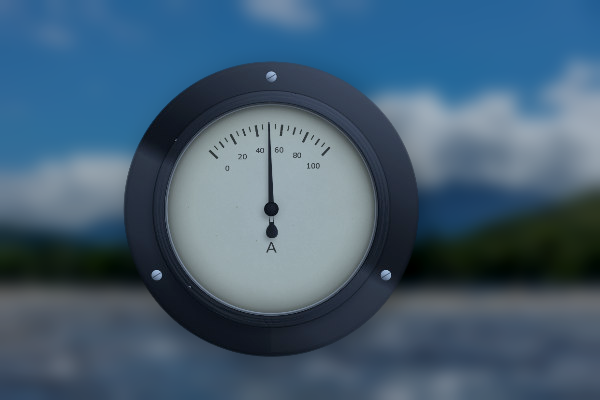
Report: 50; A
